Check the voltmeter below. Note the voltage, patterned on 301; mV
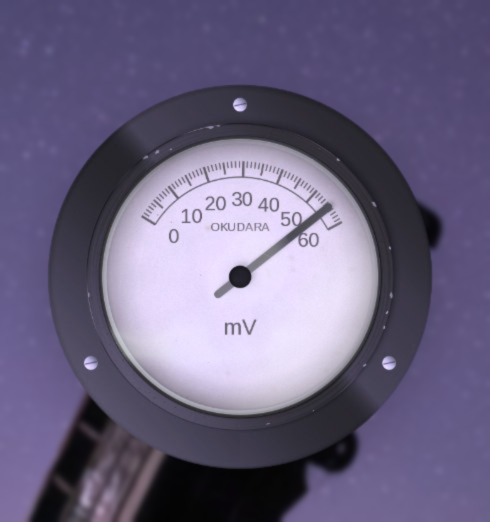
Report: 55; mV
